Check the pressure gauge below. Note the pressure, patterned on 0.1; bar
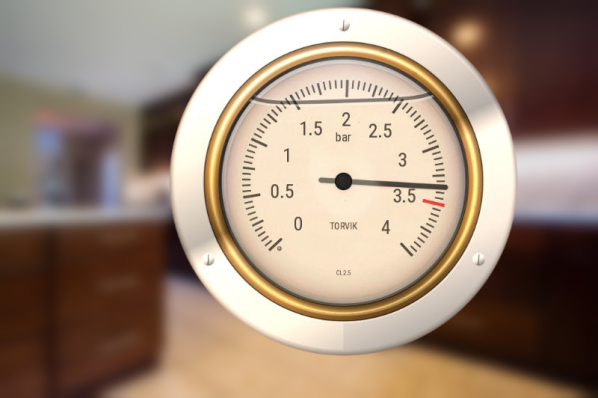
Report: 3.35; bar
